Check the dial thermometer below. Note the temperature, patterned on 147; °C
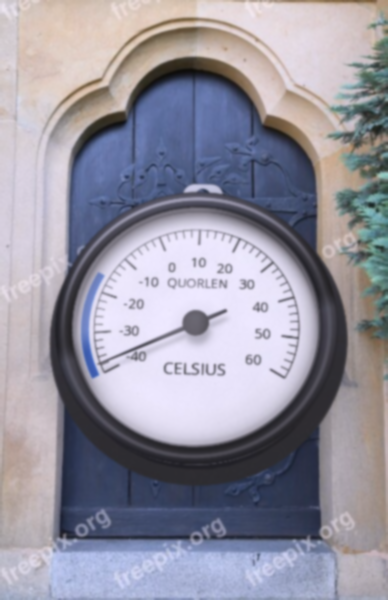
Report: -38; °C
